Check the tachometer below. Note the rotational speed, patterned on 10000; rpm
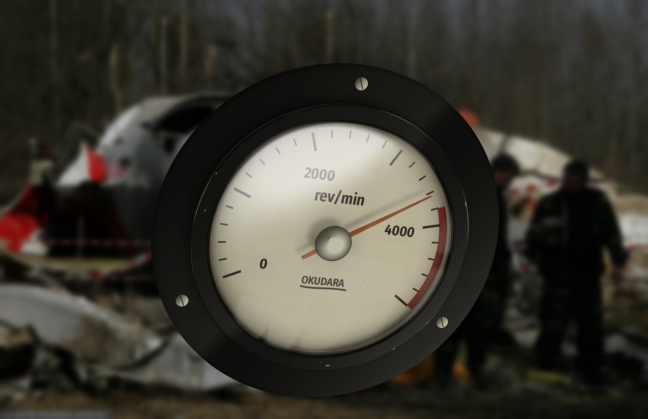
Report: 3600; rpm
